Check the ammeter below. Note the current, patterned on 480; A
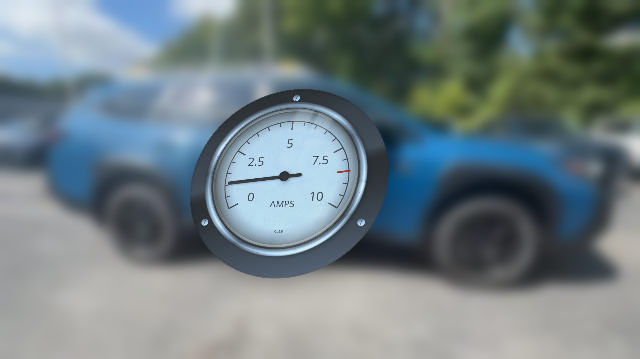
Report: 1; A
